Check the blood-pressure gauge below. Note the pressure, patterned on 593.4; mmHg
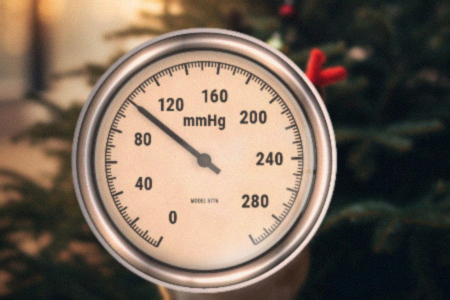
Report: 100; mmHg
